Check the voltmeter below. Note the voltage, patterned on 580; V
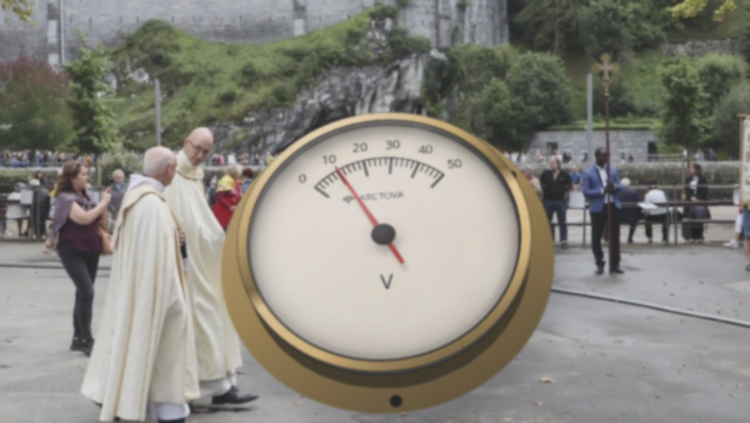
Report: 10; V
